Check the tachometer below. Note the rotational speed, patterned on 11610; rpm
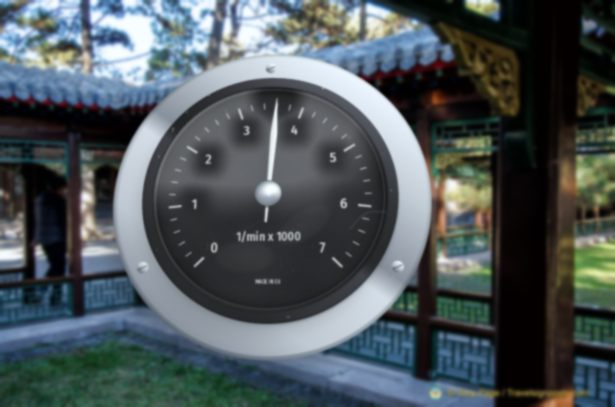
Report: 3600; rpm
